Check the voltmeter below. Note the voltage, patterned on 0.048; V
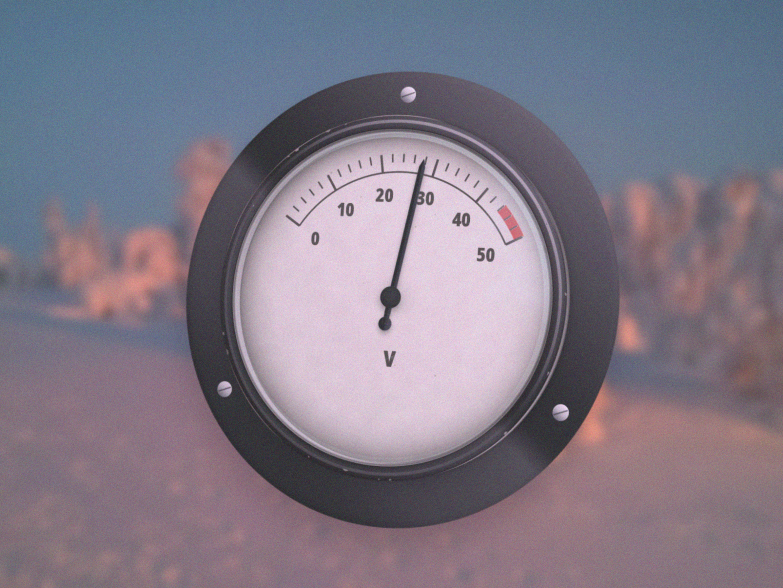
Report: 28; V
